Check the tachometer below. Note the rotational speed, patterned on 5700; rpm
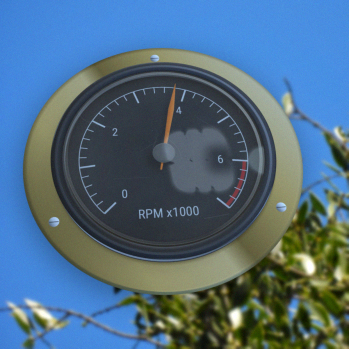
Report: 3800; rpm
